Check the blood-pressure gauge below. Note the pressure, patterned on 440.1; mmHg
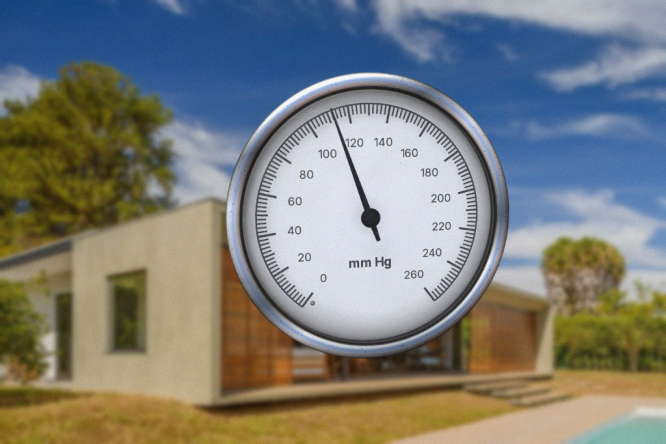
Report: 112; mmHg
